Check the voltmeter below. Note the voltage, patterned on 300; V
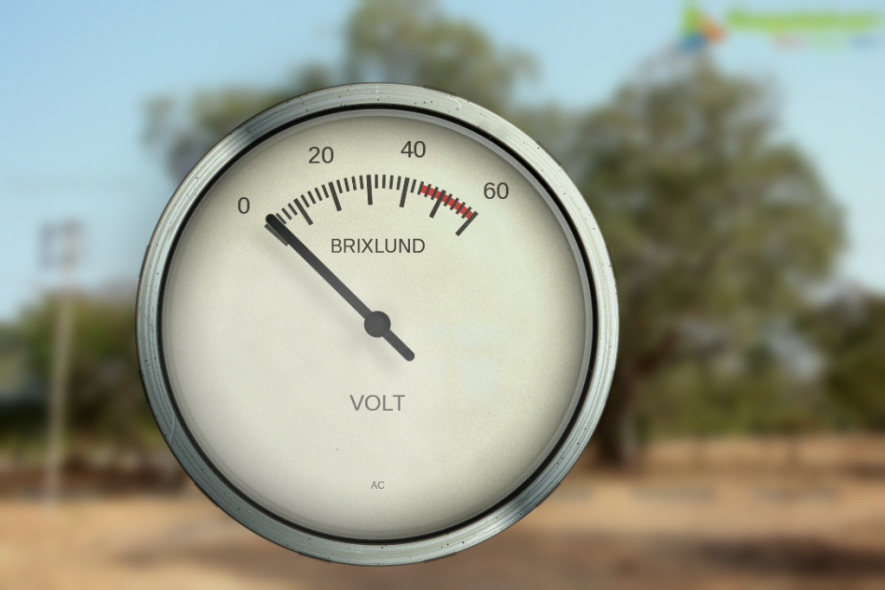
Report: 2; V
